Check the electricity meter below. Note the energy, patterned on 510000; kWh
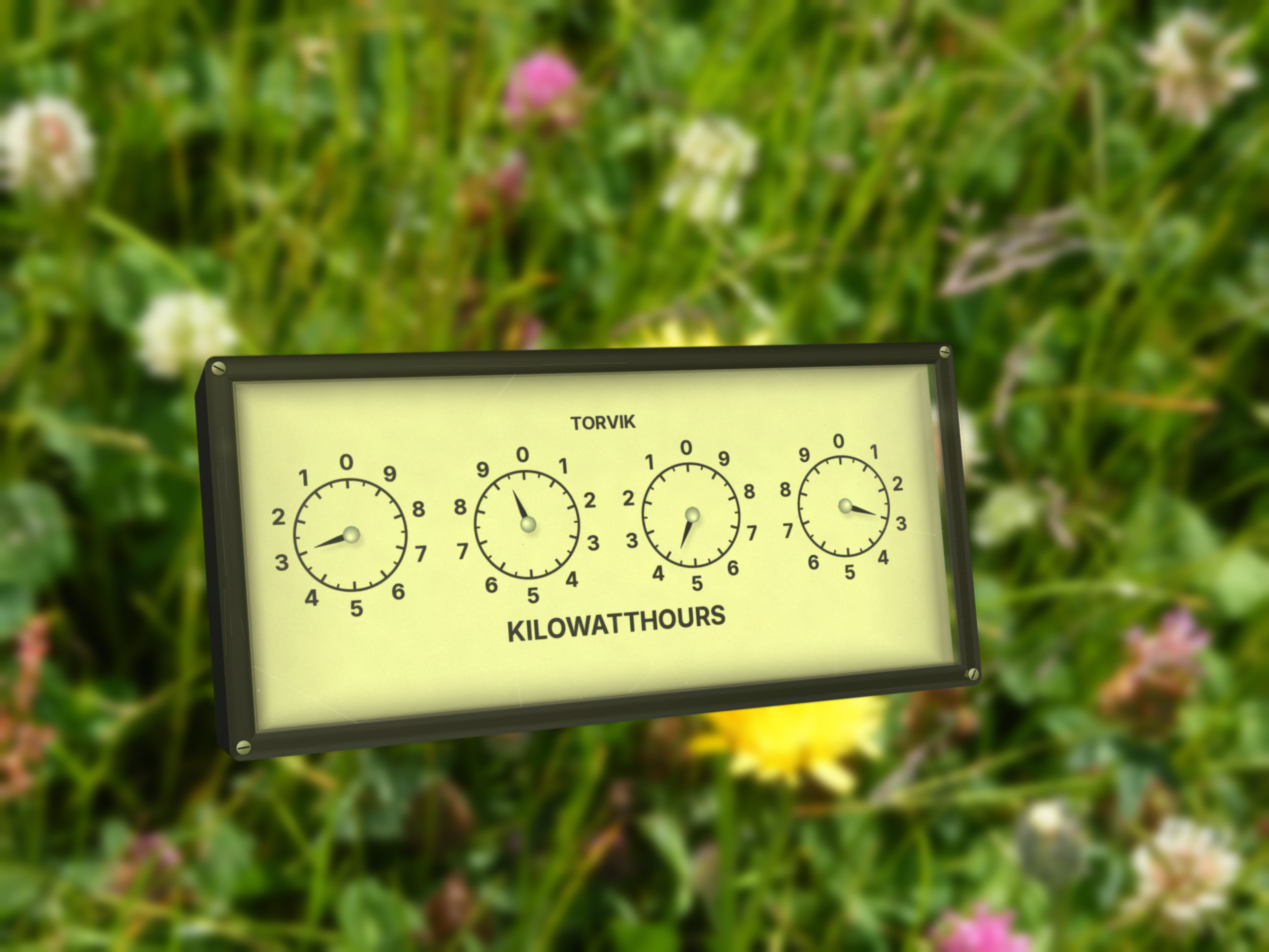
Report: 2943; kWh
